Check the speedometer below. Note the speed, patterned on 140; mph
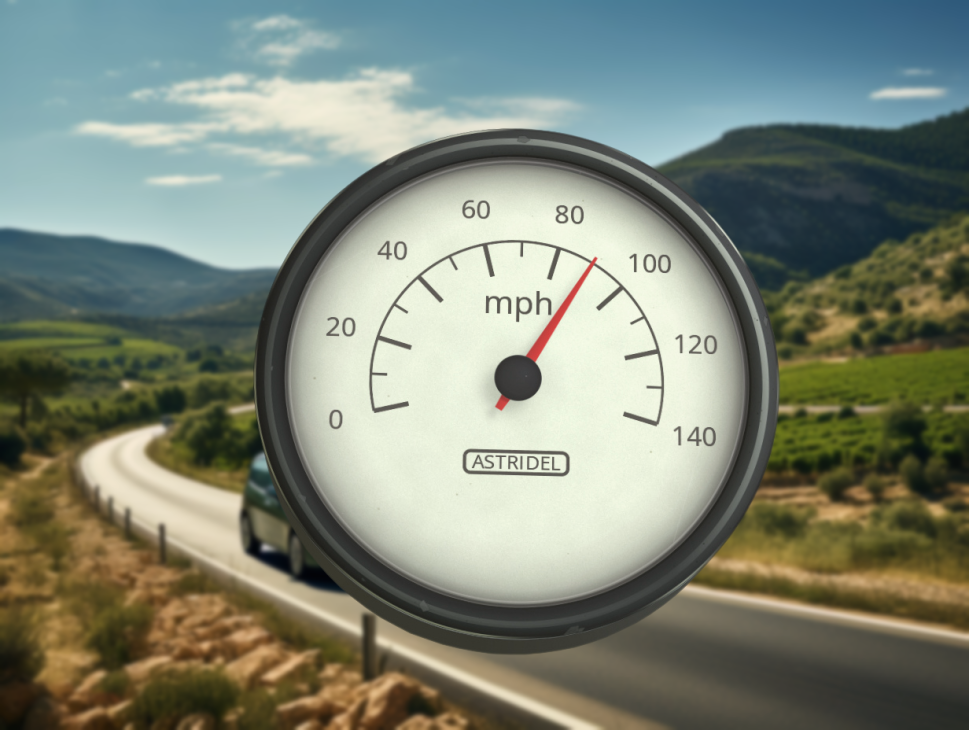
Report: 90; mph
